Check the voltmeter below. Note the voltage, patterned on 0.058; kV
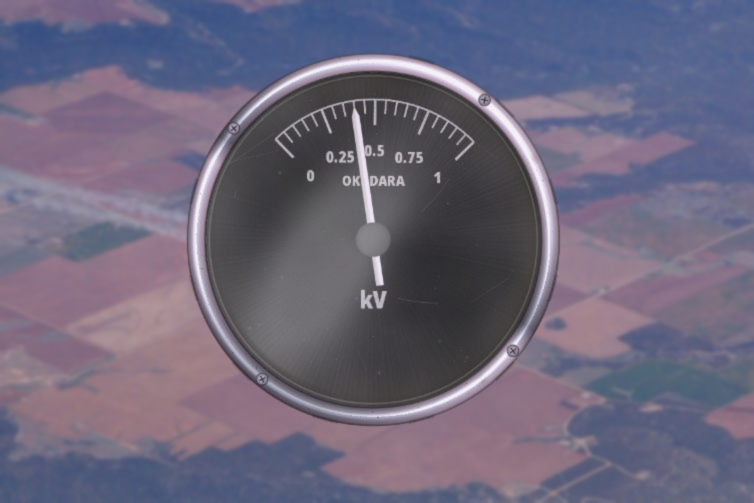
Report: 0.4; kV
